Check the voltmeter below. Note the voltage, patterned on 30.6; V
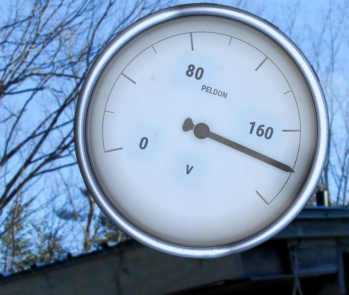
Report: 180; V
